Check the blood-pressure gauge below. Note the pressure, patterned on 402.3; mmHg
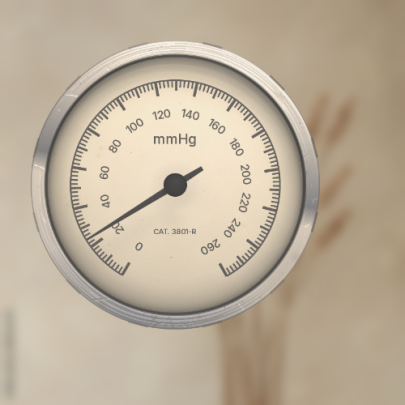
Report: 24; mmHg
